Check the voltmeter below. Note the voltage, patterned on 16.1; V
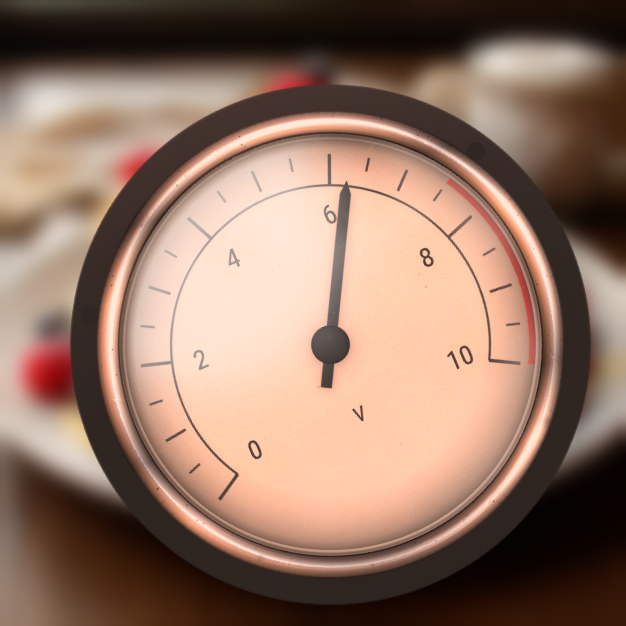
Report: 6.25; V
